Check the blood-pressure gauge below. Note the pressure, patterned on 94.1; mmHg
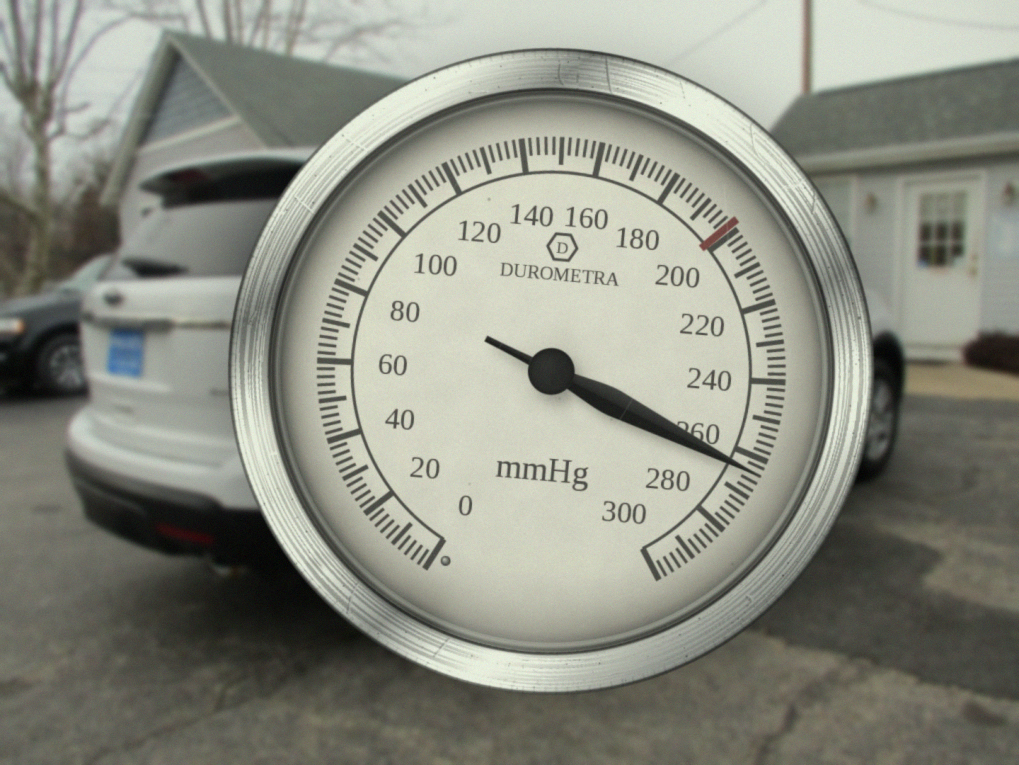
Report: 264; mmHg
